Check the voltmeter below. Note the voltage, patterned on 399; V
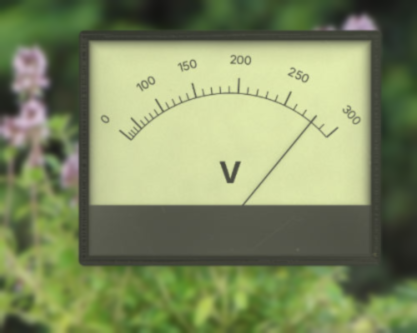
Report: 280; V
